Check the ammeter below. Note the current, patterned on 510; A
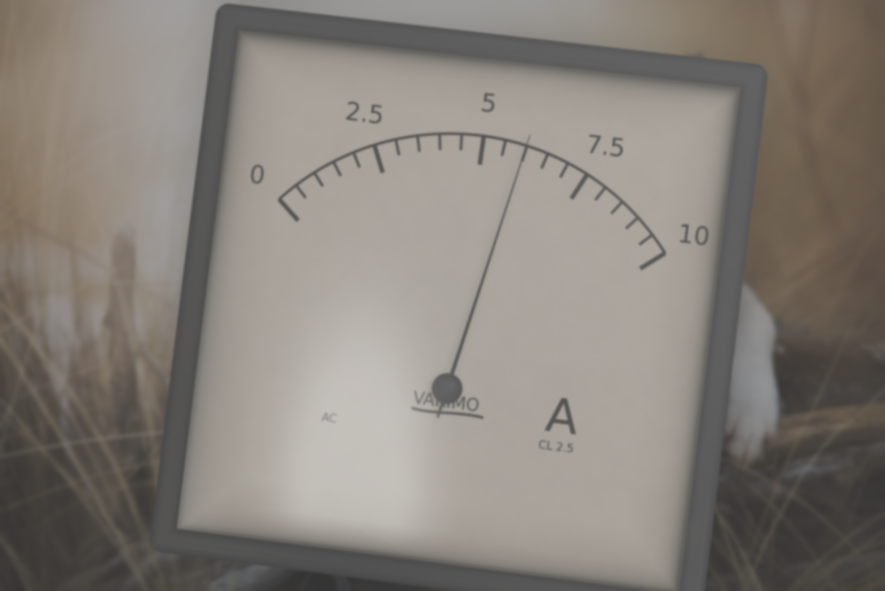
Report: 6; A
